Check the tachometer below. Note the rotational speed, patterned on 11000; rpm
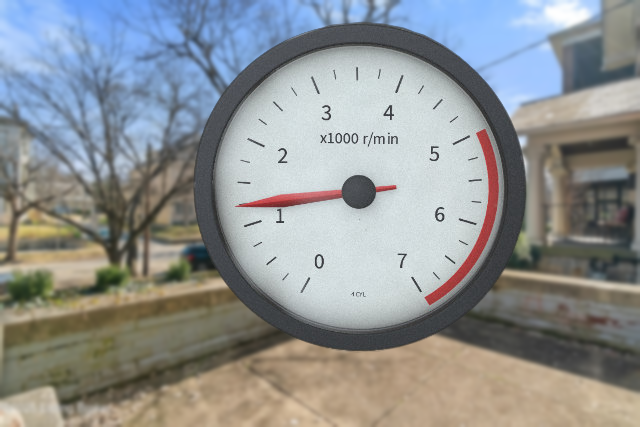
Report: 1250; rpm
